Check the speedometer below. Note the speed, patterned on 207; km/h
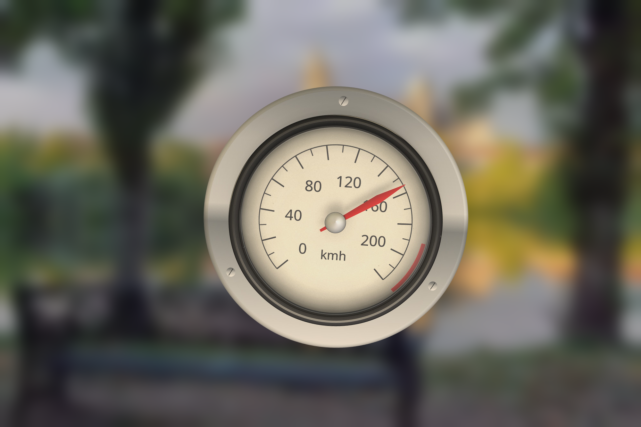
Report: 155; km/h
